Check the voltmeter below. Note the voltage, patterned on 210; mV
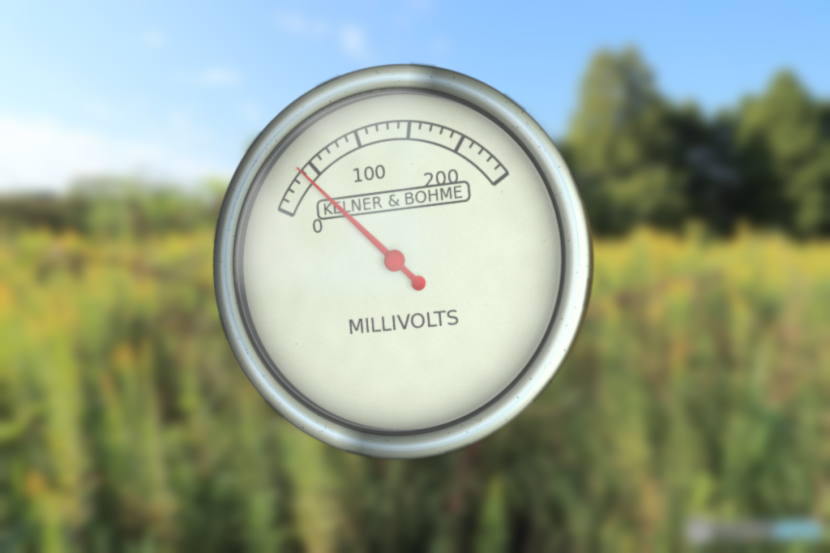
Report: 40; mV
